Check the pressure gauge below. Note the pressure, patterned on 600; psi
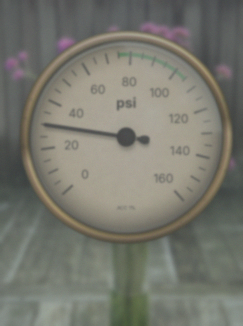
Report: 30; psi
